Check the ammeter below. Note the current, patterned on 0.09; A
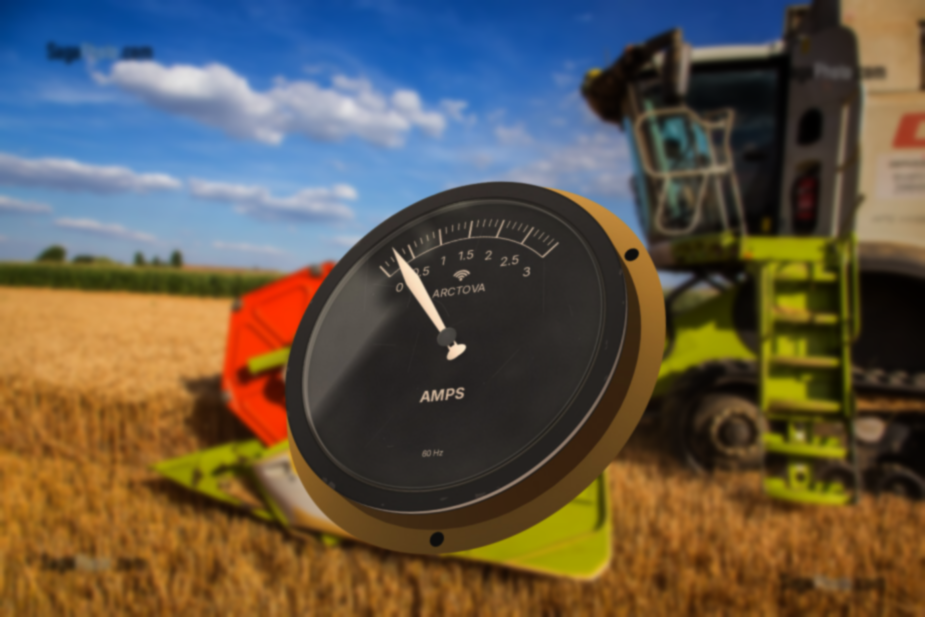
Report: 0.3; A
